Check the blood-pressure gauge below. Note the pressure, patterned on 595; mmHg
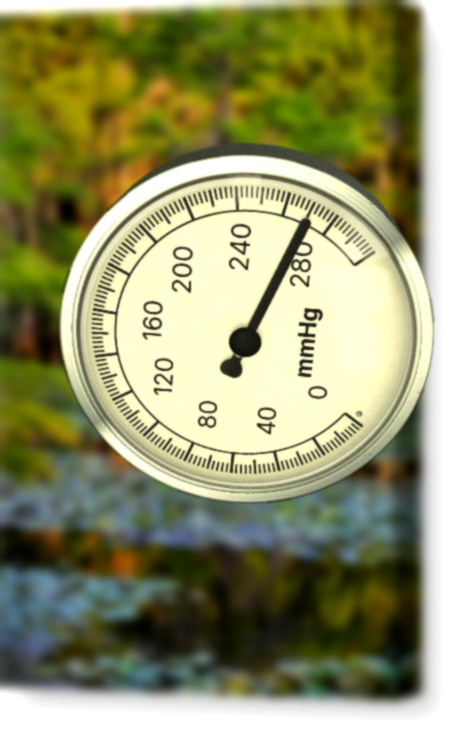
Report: 270; mmHg
